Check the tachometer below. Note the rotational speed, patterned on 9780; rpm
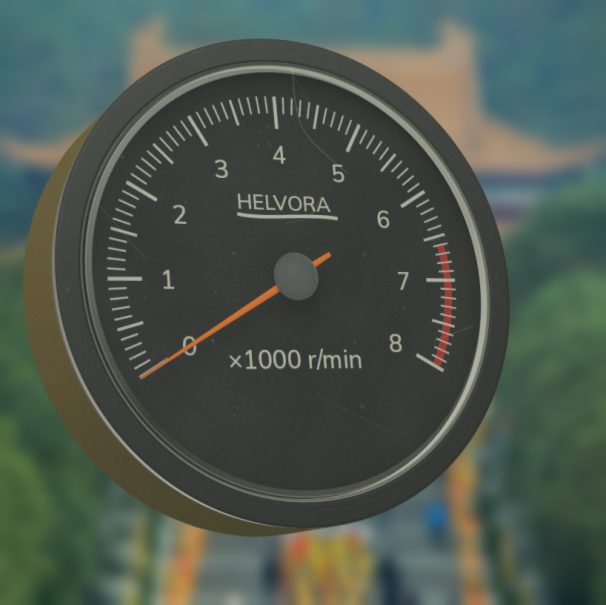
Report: 0; rpm
